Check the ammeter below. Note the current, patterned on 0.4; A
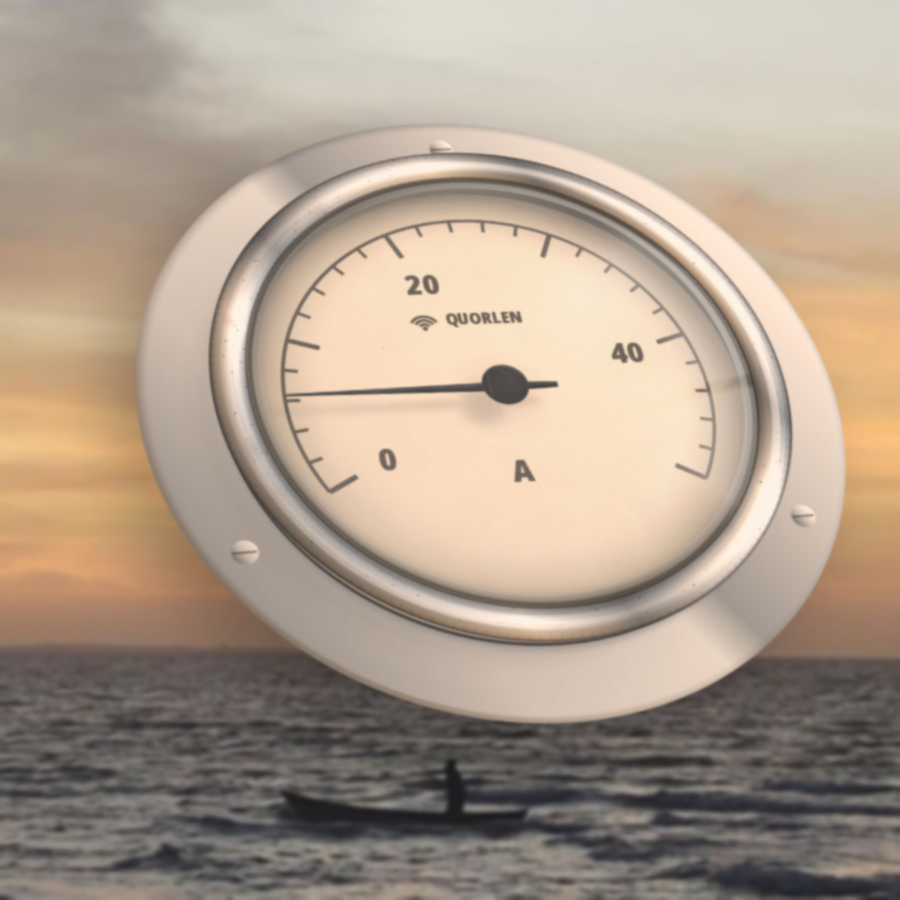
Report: 6; A
